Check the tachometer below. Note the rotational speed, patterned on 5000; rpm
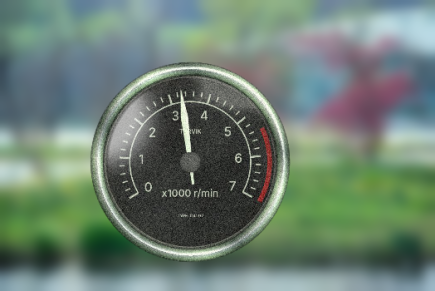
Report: 3300; rpm
